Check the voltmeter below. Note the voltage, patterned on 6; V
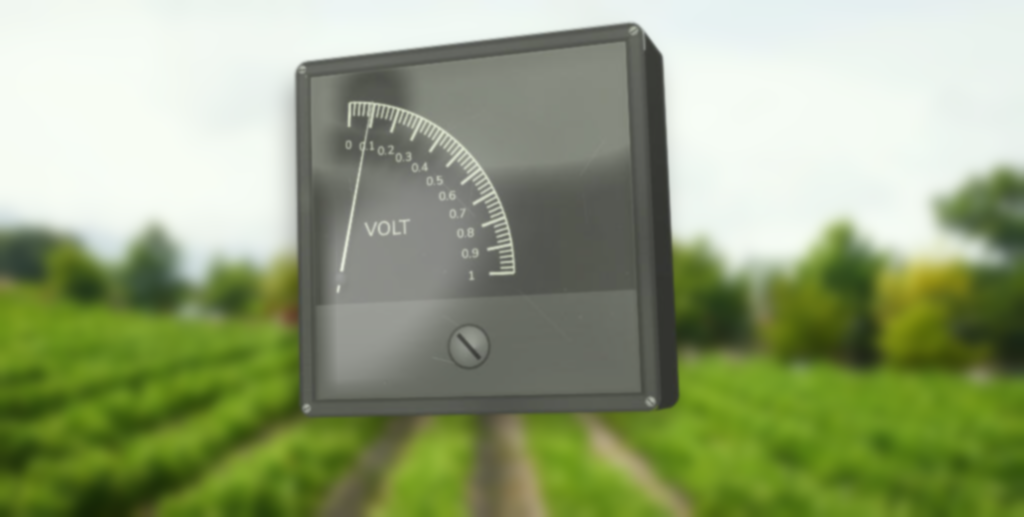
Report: 0.1; V
